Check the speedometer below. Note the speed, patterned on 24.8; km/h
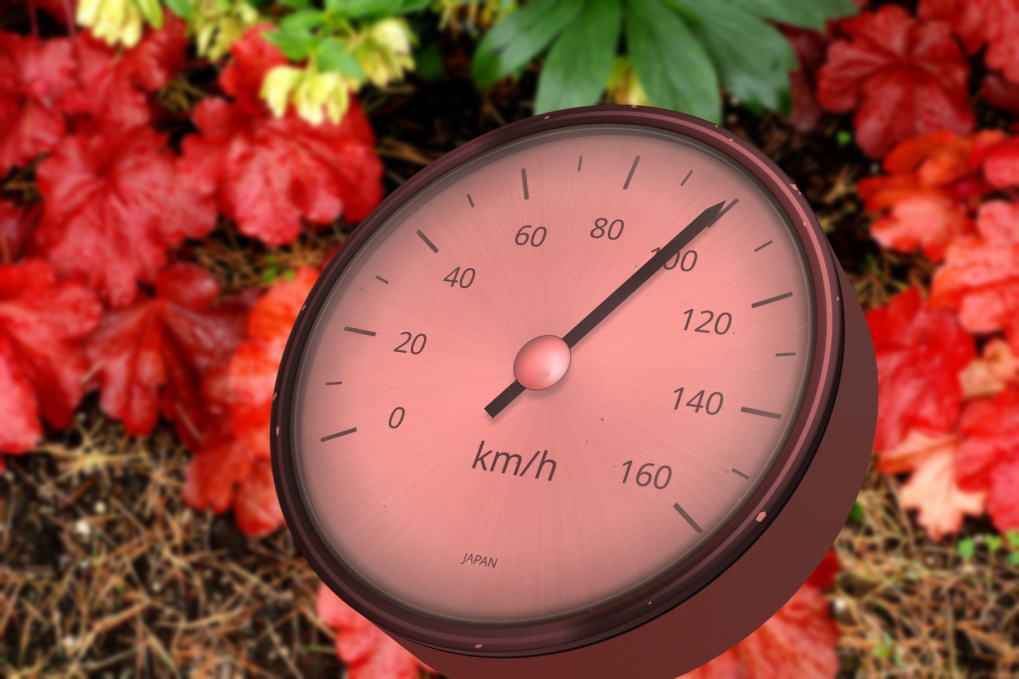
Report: 100; km/h
